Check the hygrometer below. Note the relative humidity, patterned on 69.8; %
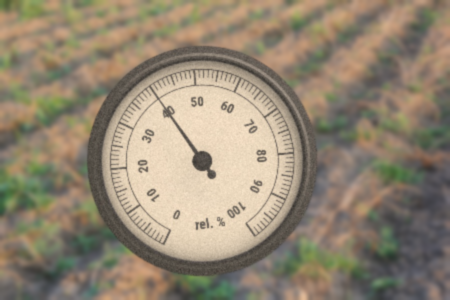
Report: 40; %
